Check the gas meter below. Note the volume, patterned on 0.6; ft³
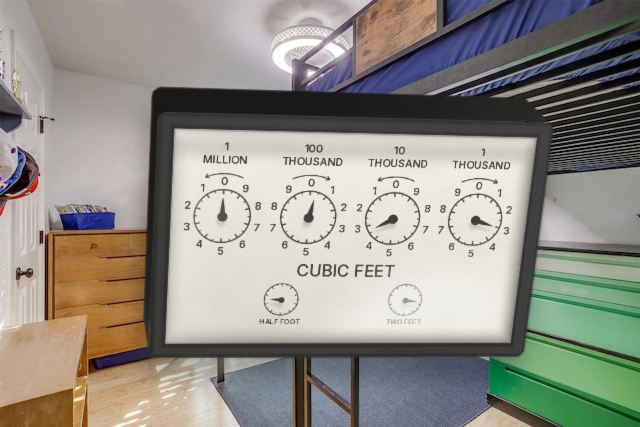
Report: 3300; ft³
